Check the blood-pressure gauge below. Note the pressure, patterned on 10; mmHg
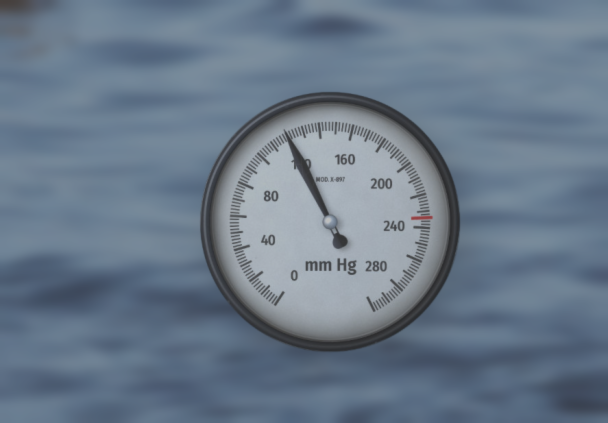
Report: 120; mmHg
